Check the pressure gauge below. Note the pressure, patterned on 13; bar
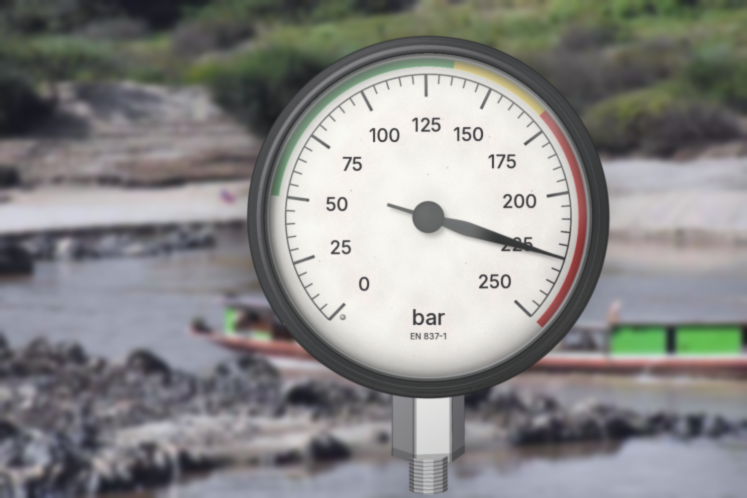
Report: 225; bar
